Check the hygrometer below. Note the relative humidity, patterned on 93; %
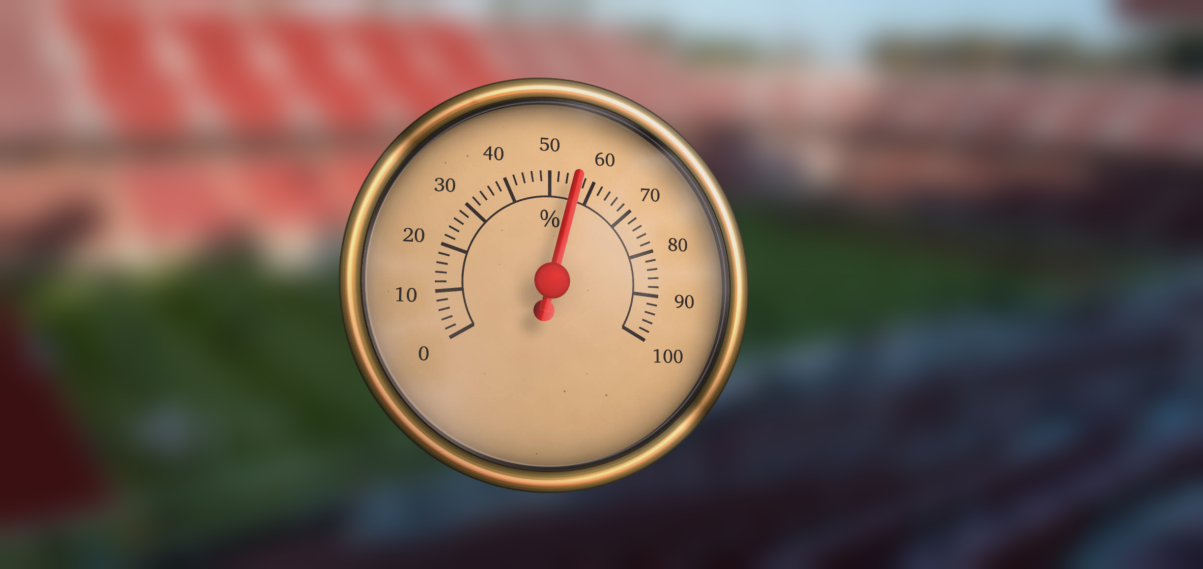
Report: 56; %
